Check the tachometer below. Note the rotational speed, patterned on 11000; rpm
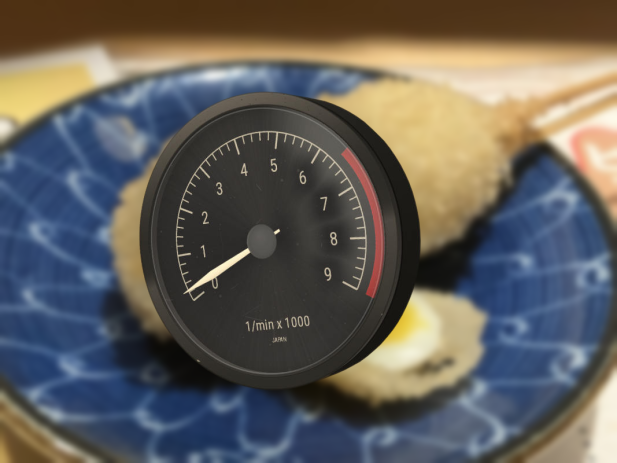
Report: 200; rpm
